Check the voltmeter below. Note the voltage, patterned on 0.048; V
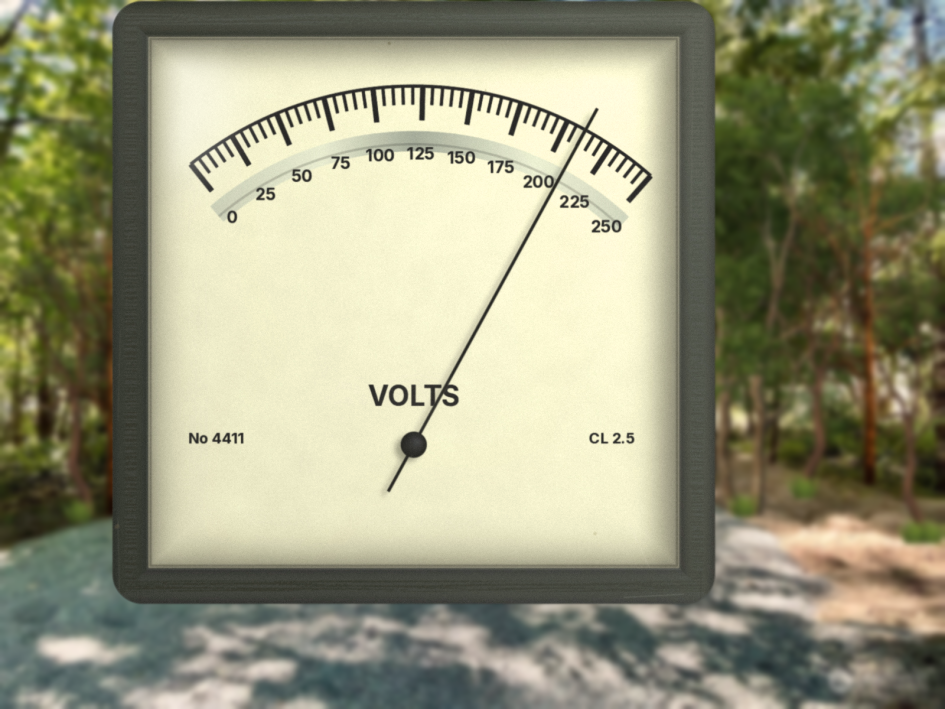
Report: 210; V
